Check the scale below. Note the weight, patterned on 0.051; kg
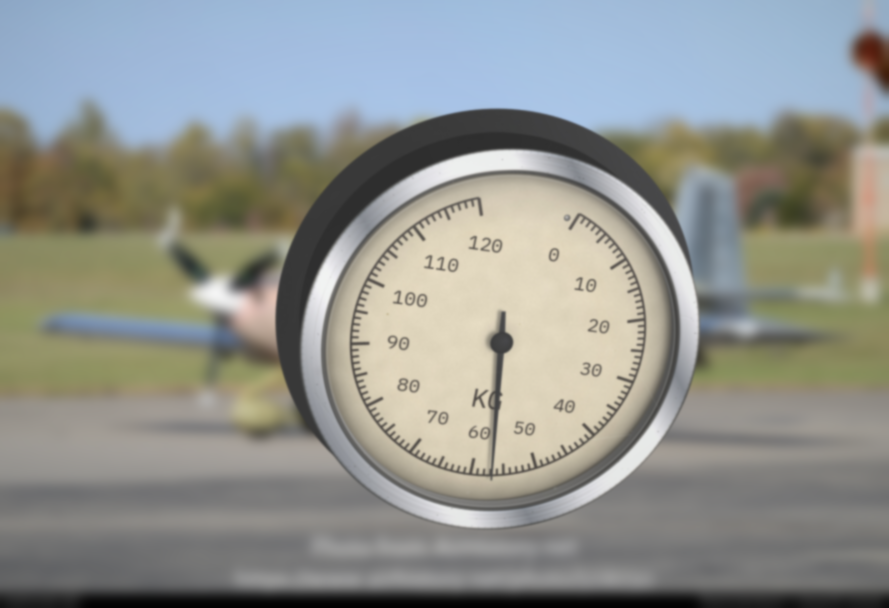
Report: 57; kg
